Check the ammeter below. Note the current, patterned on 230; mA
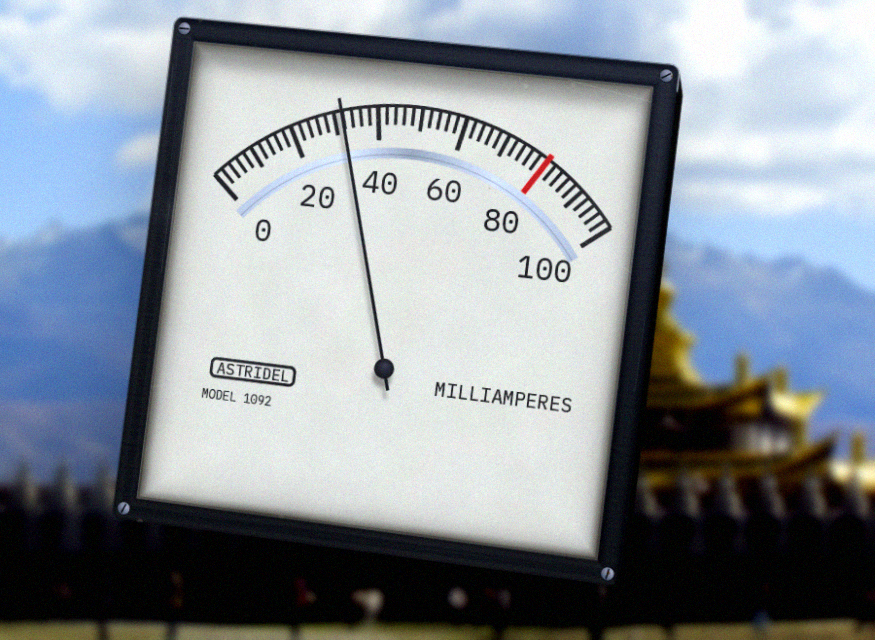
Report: 32; mA
